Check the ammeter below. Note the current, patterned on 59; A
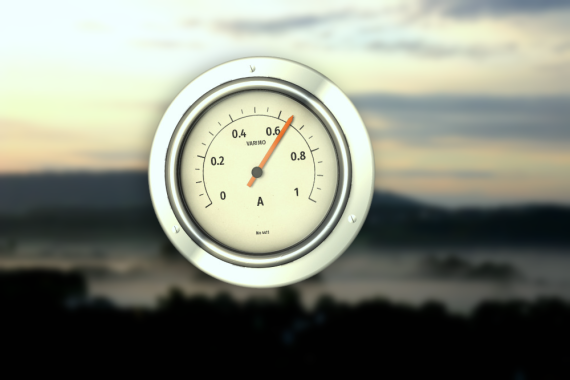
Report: 0.65; A
